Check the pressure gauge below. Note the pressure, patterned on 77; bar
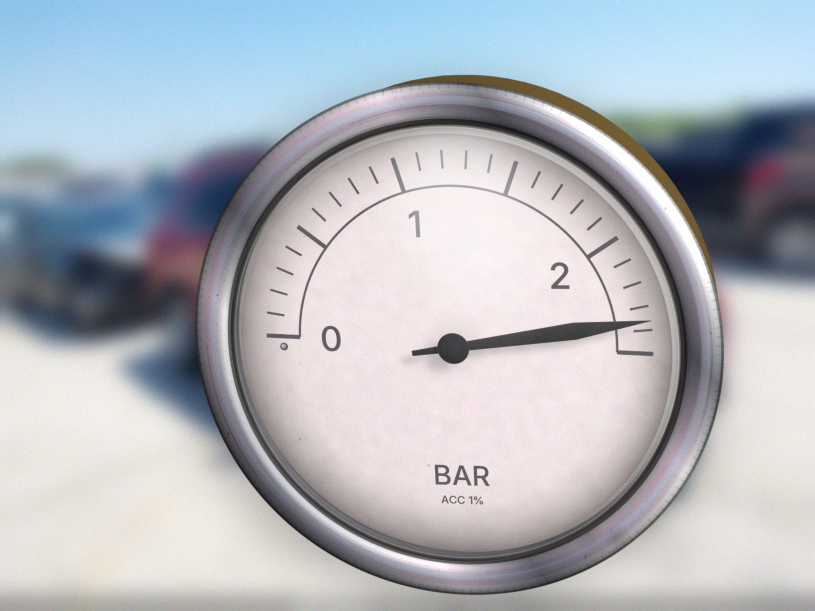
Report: 2.35; bar
